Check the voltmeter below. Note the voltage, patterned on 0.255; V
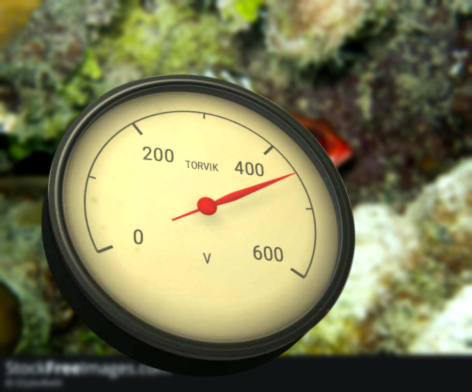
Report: 450; V
